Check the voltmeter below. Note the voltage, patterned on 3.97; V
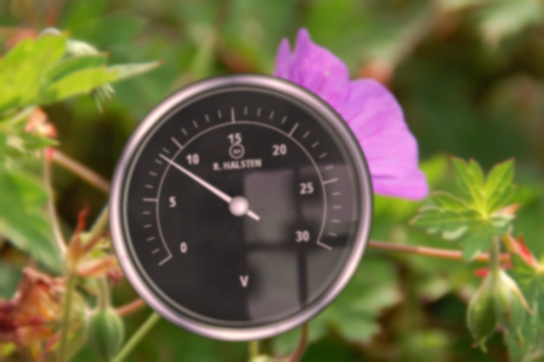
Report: 8.5; V
